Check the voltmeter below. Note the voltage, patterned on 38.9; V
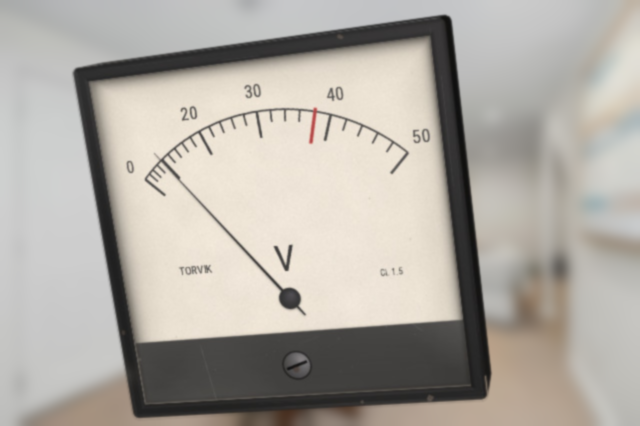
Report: 10; V
